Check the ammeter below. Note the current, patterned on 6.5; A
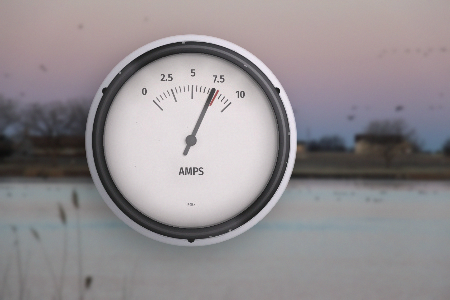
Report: 7.5; A
